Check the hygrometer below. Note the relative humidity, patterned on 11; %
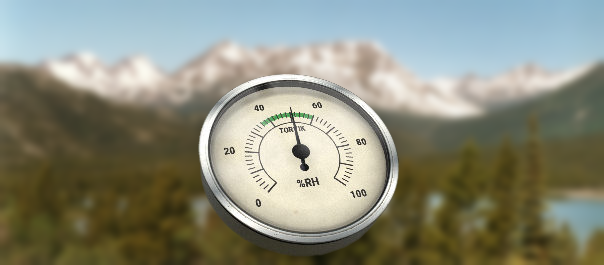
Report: 50; %
